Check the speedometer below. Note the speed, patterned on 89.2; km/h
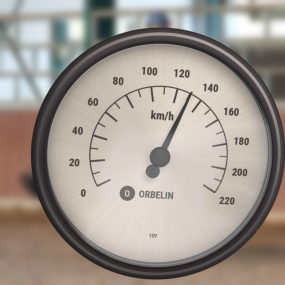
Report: 130; km/h
